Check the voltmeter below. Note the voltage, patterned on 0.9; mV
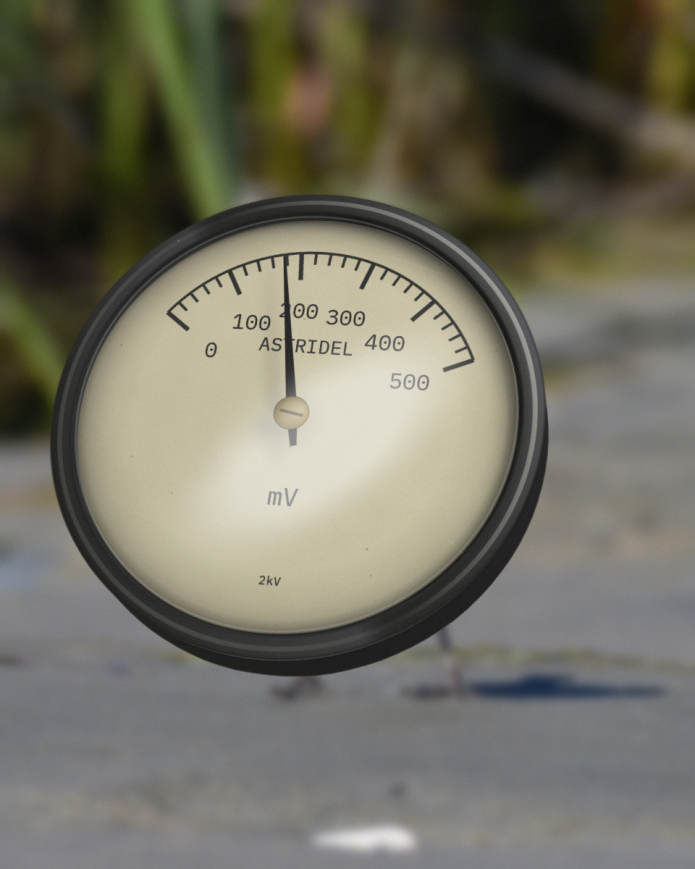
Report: 180; mV
